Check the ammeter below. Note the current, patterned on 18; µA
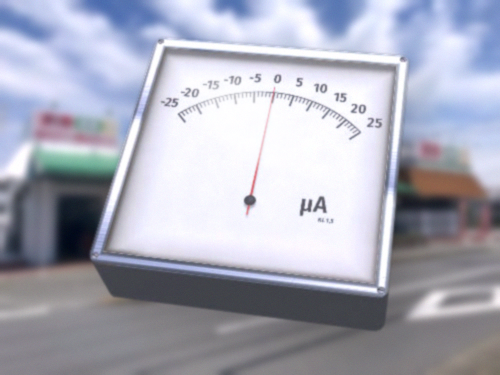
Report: 0; µA
